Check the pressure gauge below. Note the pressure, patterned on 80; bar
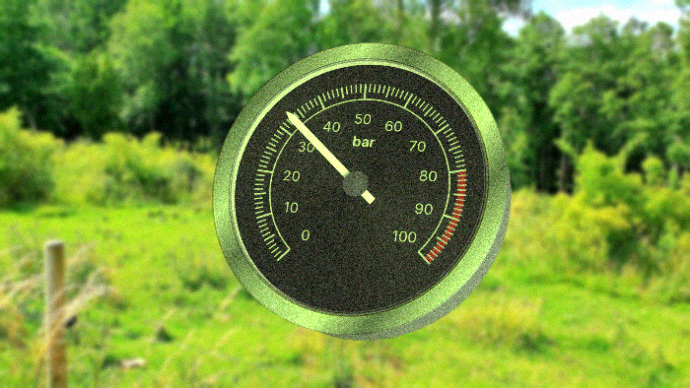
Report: 33; bar
